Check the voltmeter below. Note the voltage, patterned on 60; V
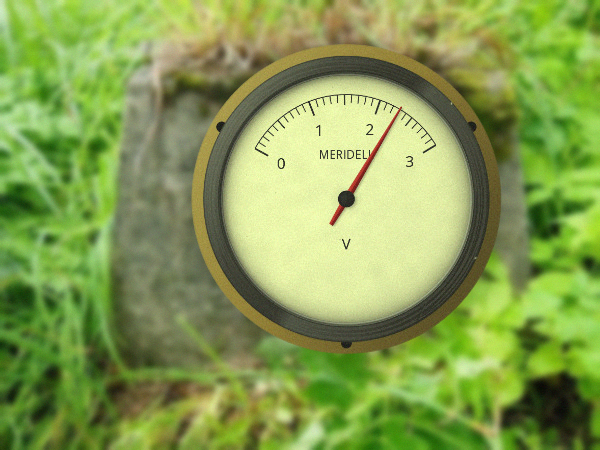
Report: 2.3; V
